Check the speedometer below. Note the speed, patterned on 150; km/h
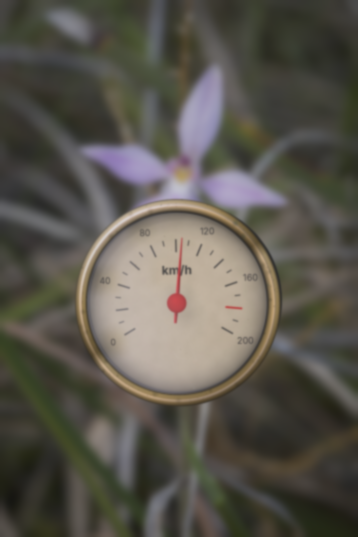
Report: 105; km/h
